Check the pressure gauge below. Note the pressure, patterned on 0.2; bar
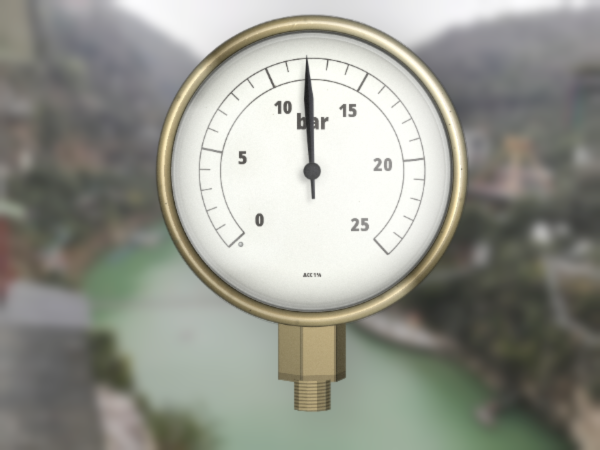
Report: 12; bar
